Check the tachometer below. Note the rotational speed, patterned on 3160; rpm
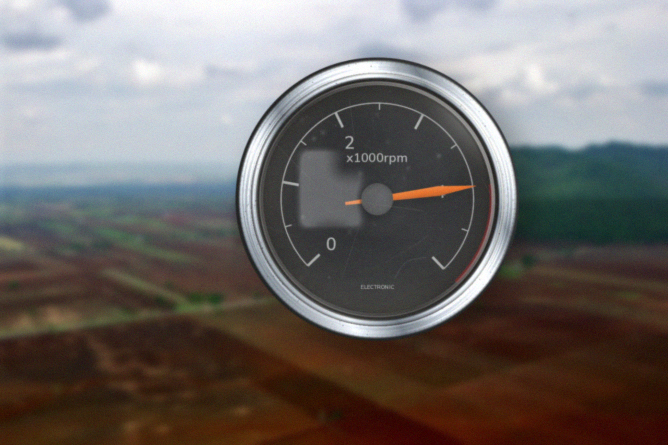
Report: 4000; rpm
